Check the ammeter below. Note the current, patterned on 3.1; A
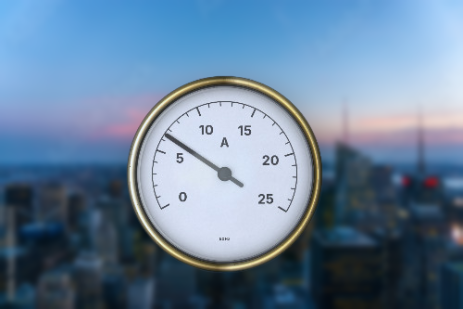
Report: 6.5; A
